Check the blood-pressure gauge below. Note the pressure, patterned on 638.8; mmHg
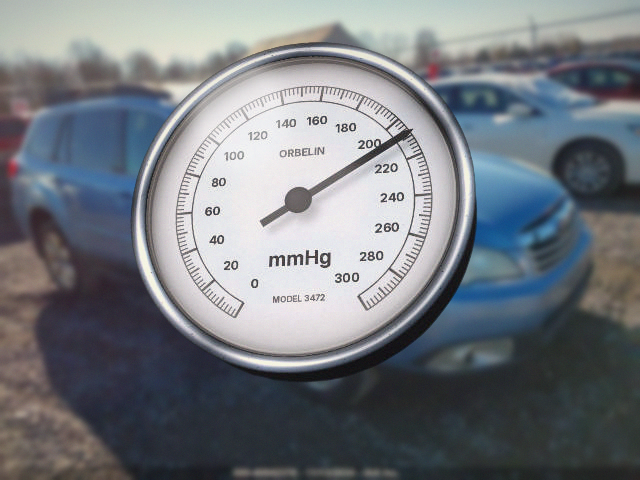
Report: 210; mmHg
